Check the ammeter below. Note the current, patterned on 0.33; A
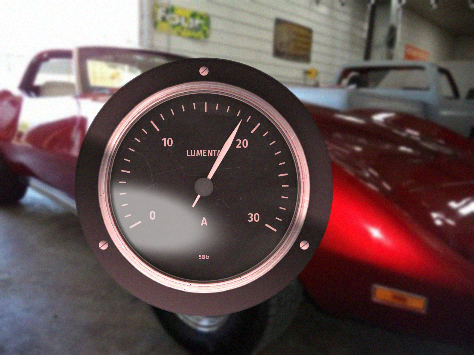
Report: 18.5; A
